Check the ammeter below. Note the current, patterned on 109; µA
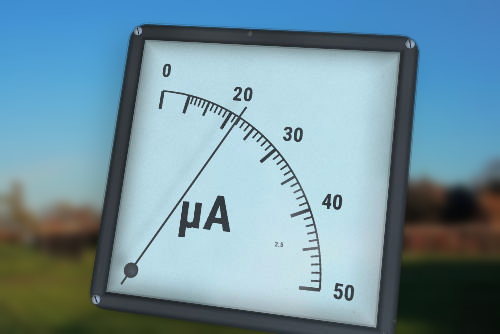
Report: 22; µA
